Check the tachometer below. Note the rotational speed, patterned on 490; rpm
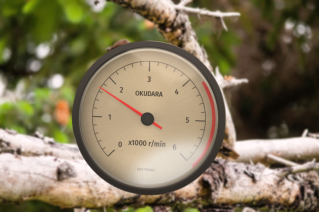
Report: 1700; rpm
